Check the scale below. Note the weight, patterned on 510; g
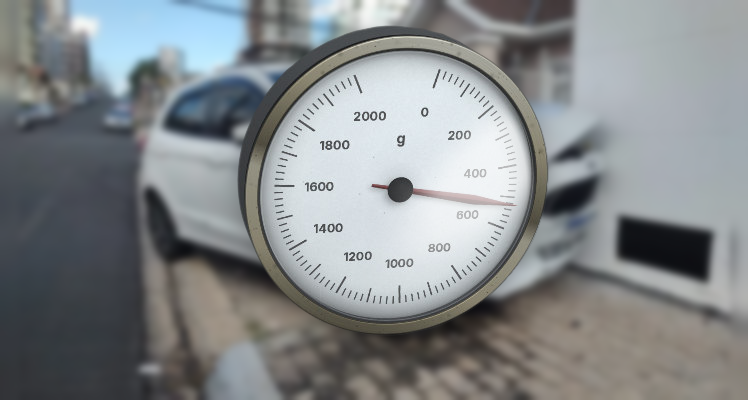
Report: 520; g
